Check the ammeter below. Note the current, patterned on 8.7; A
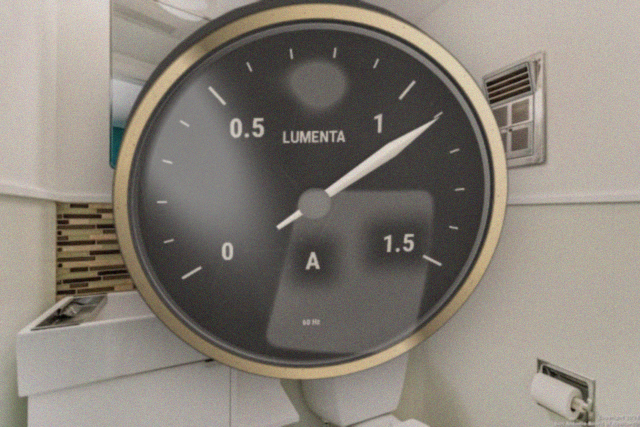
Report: 1.1; A
